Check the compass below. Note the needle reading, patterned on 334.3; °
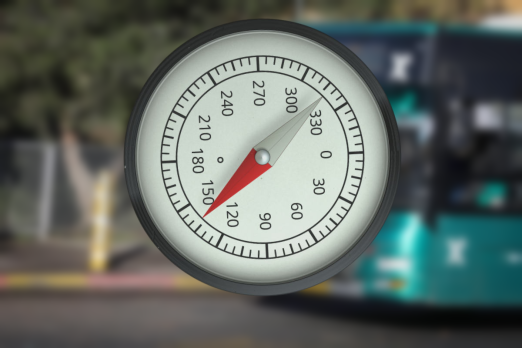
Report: 137.5; °
